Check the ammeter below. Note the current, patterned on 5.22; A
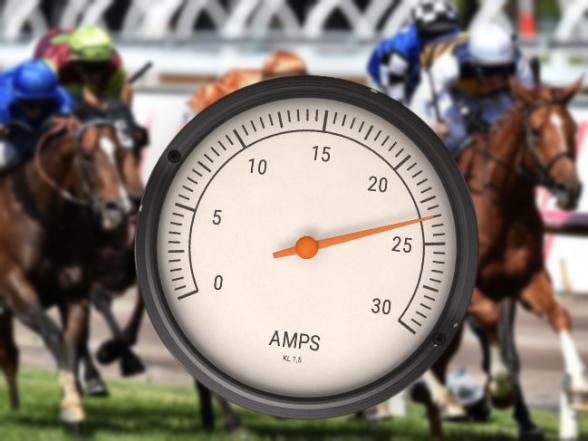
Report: 23.5; A
